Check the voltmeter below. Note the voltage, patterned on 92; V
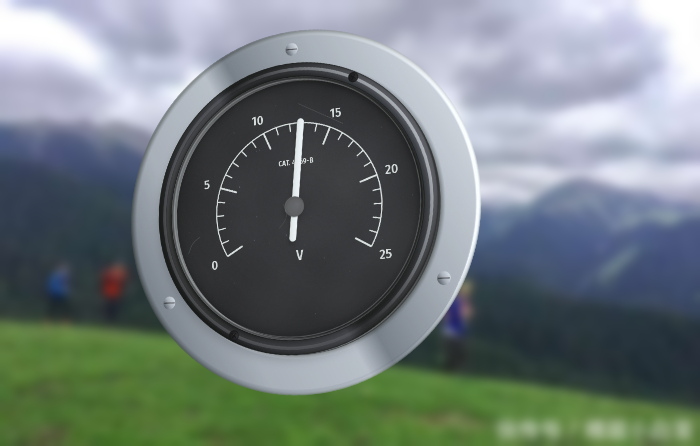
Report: 13; V
